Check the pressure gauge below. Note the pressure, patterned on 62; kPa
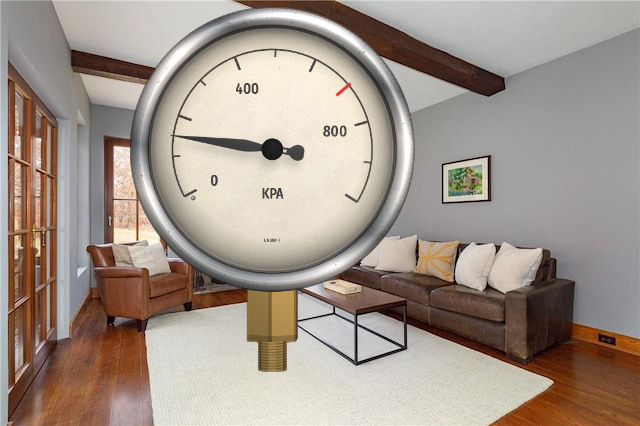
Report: 150; kPa
